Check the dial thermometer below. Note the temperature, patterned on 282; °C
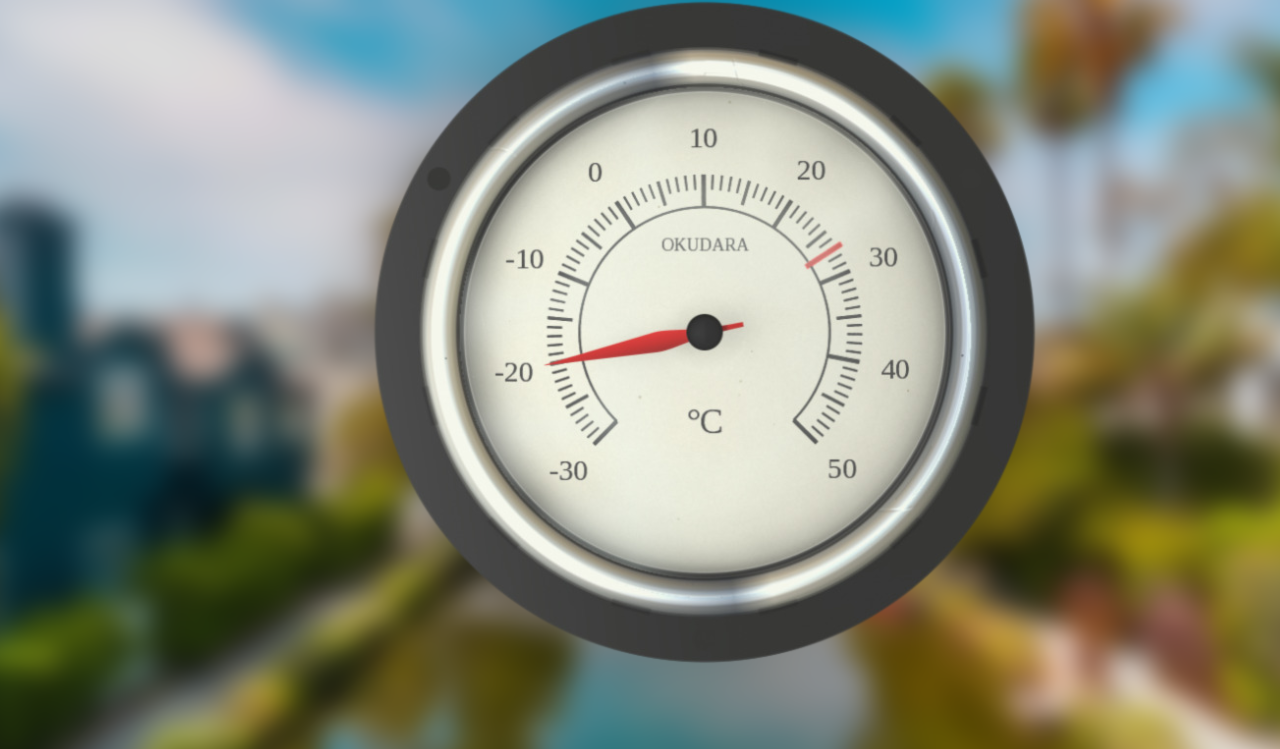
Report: -20; °C
